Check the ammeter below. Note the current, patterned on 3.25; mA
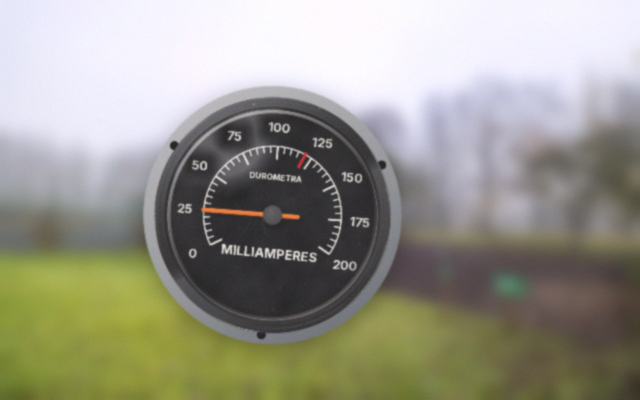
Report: 25; mA
